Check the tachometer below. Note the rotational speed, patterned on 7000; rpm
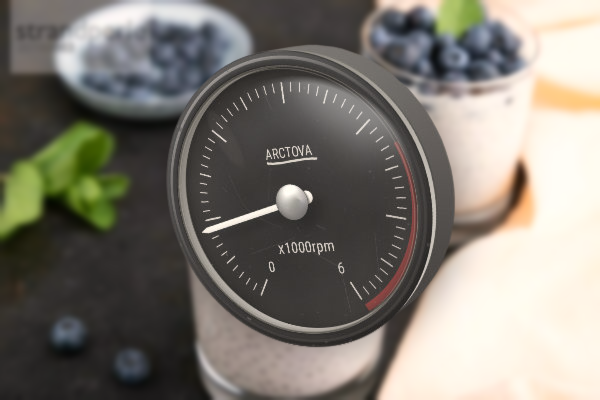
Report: 900; rpm
